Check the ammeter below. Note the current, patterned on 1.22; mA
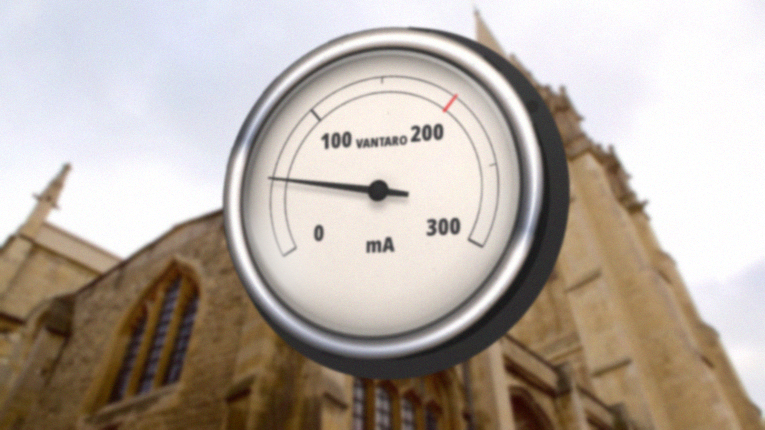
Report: 50; mA
